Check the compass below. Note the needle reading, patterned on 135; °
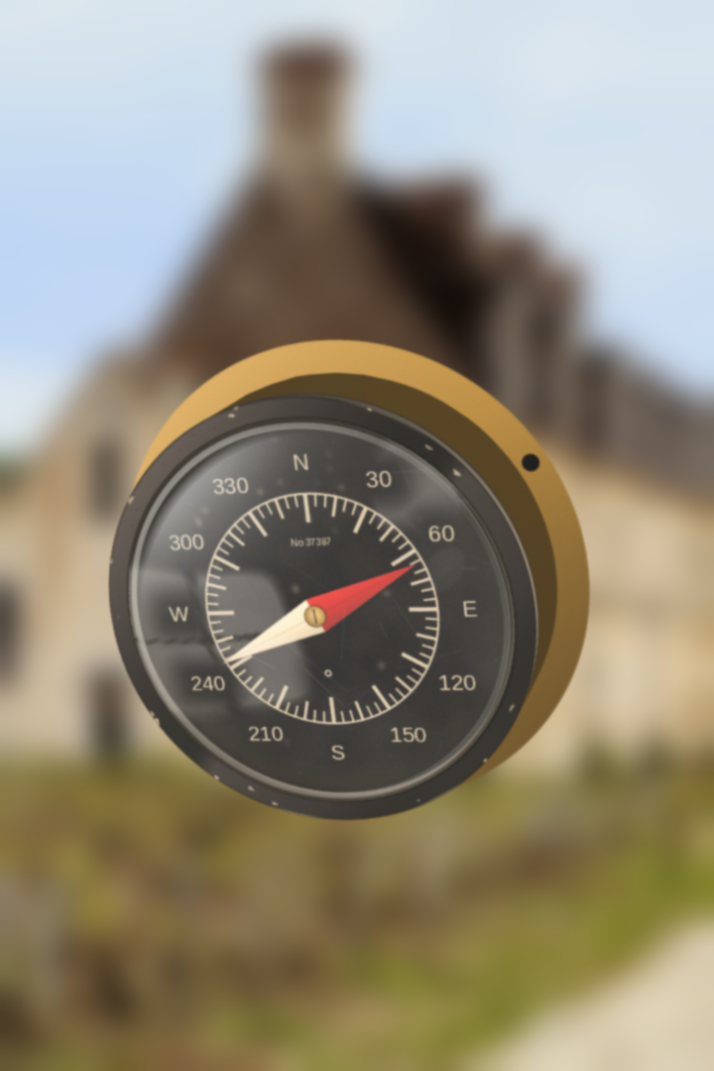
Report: 65; °
